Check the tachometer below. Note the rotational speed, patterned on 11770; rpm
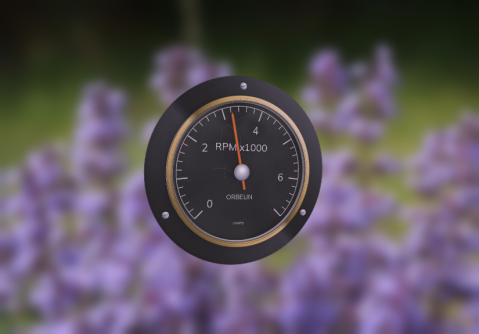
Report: 3200; rpm
